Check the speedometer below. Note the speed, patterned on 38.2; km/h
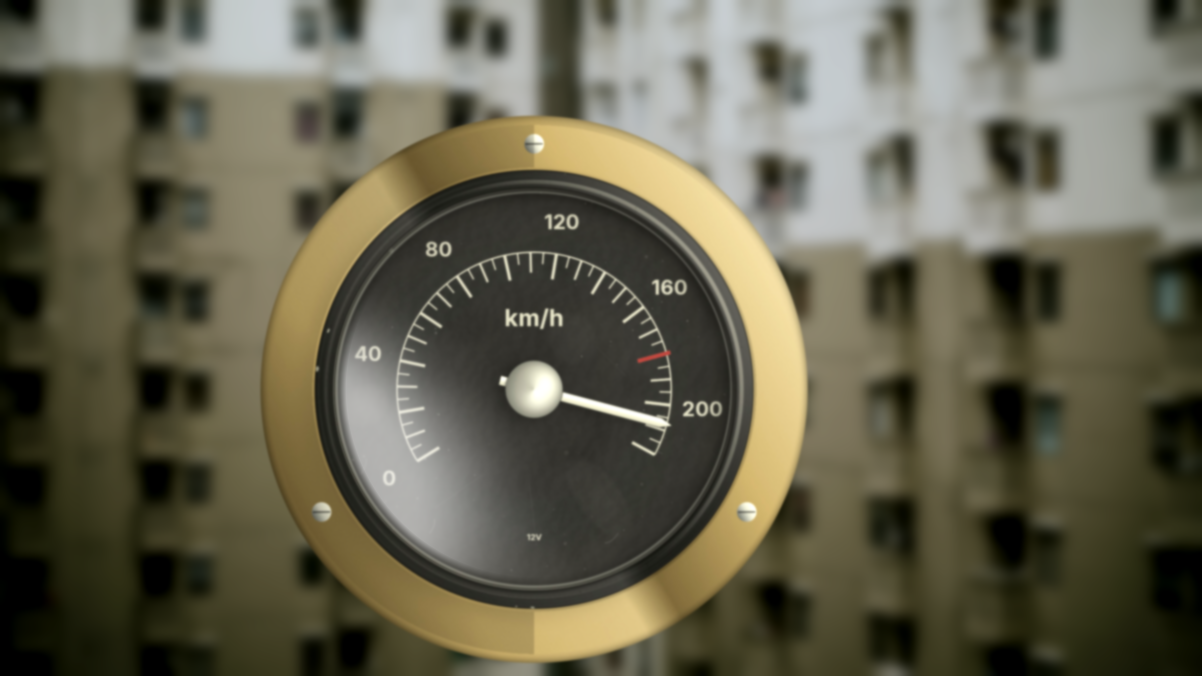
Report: 207.5; km/h
